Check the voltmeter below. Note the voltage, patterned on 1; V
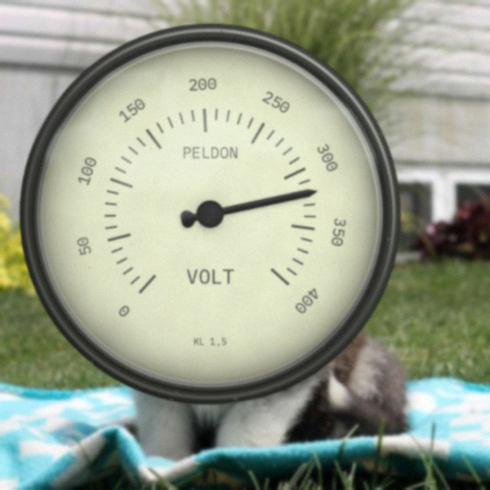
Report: 320; V
